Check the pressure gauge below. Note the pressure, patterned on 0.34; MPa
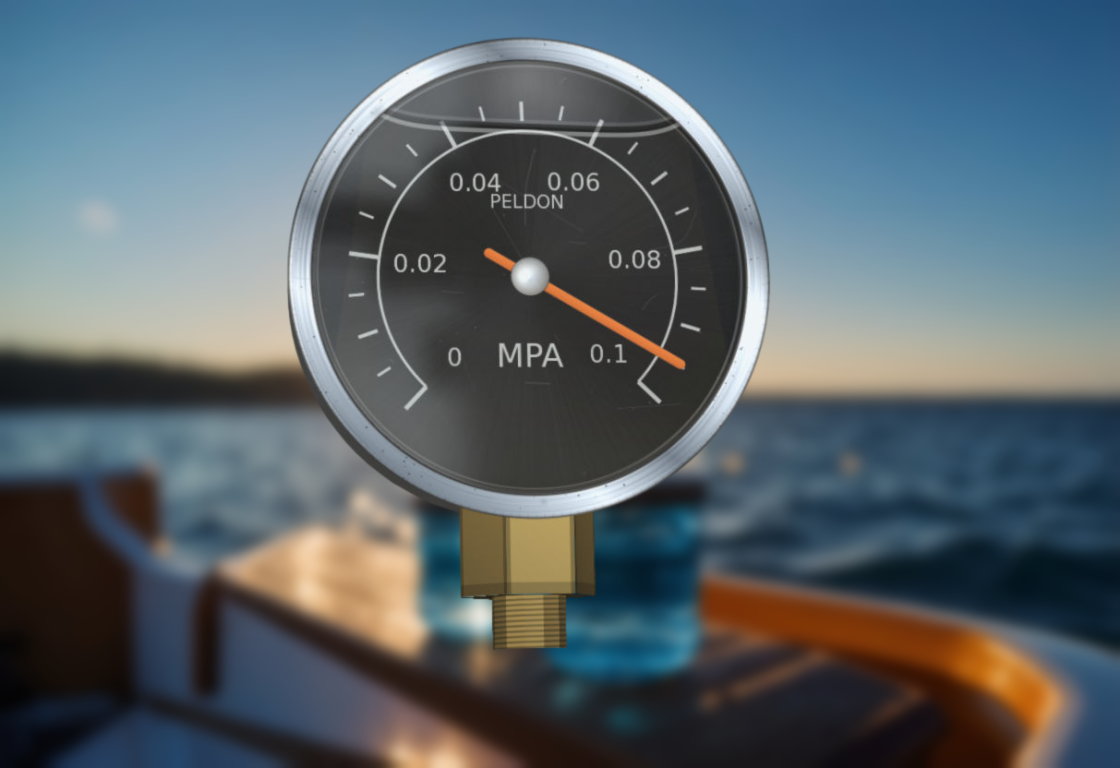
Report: 0.095; MPa
